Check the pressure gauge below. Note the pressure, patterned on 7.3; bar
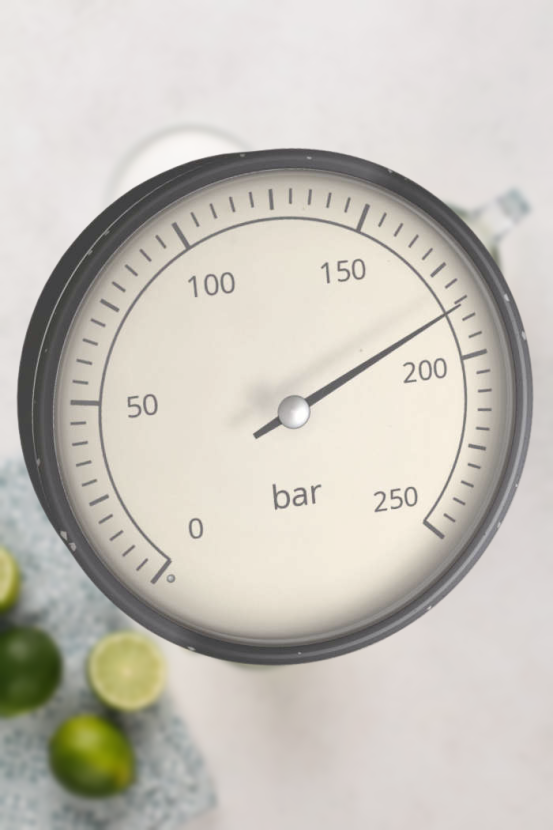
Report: 185; bar
